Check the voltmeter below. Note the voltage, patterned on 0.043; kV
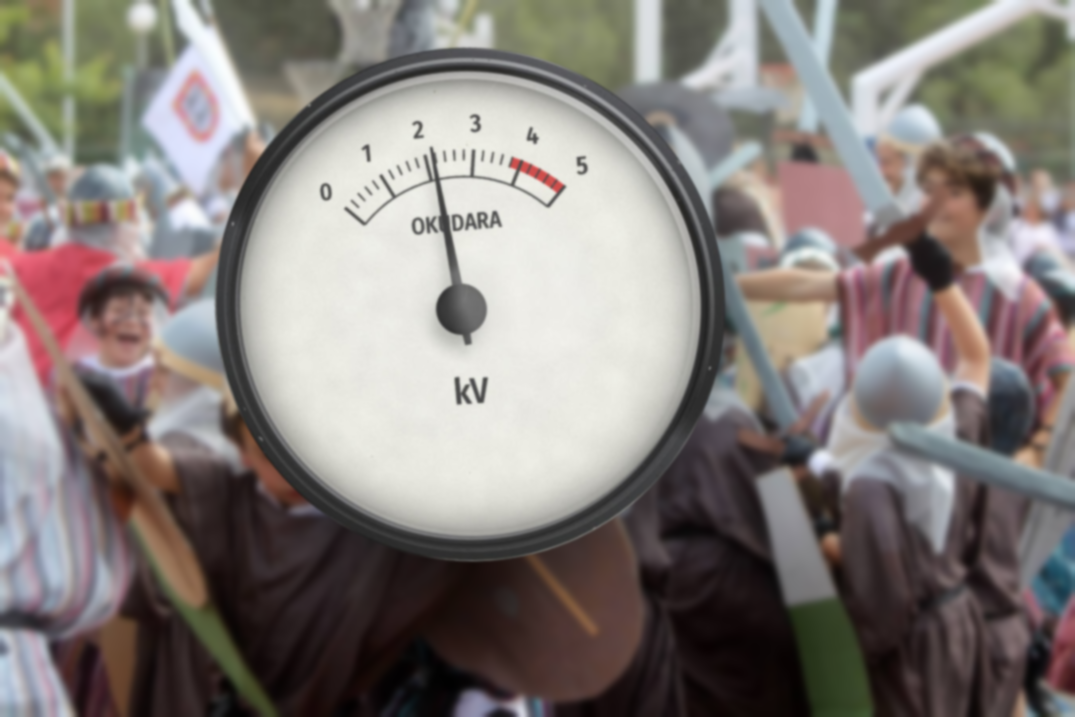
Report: 2.2; kV
